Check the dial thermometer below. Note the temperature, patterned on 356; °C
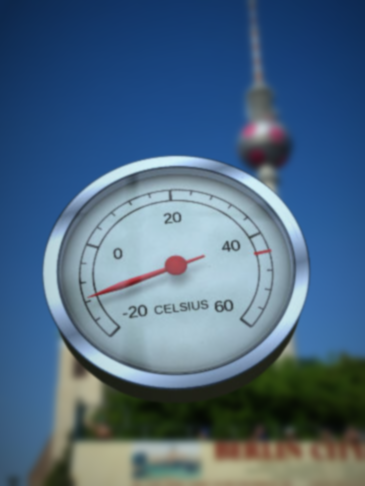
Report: -12; °C
